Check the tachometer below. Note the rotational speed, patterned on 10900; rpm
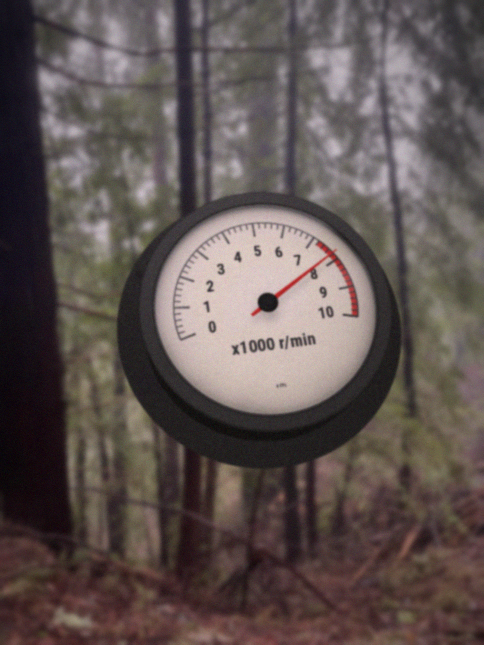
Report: 7800; rpm
